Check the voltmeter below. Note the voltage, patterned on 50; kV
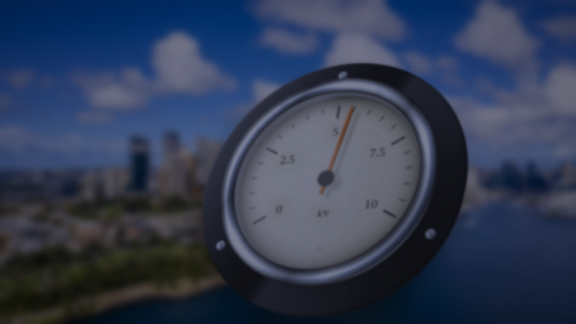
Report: 5.5; kV
